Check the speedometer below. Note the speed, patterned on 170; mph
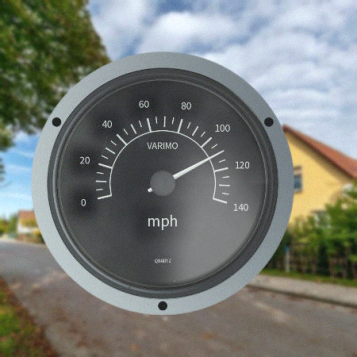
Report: 110; mph
